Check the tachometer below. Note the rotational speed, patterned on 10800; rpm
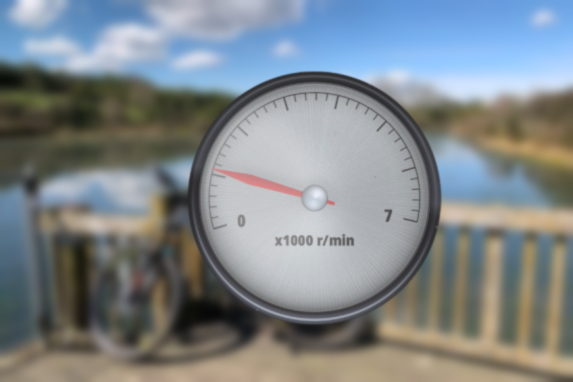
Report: 1100; rpm
